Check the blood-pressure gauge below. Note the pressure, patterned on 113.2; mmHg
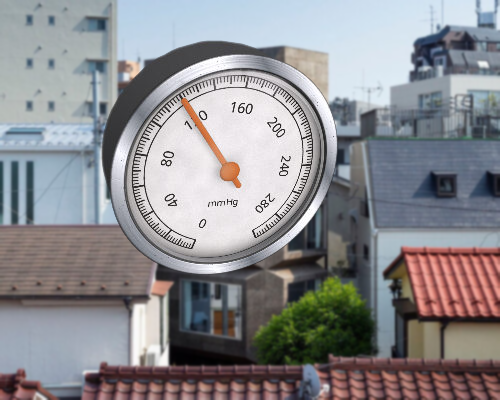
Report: 120; mmHg
